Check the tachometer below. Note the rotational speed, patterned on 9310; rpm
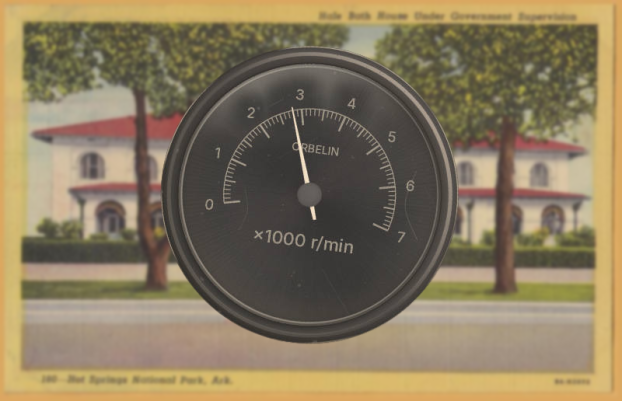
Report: 2800; rpm
